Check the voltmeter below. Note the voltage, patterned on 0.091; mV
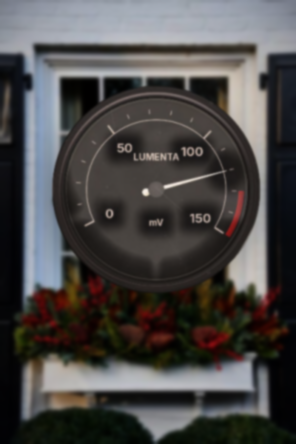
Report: 120; mV
